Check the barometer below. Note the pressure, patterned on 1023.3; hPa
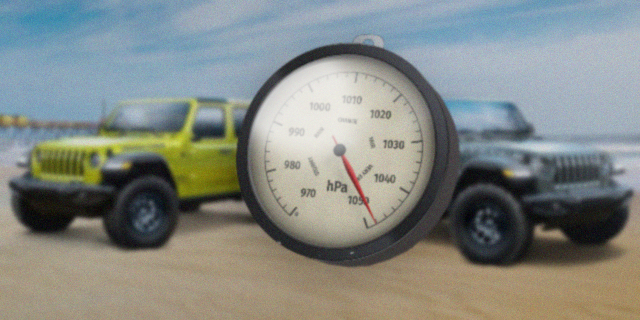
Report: 1048; hPa
